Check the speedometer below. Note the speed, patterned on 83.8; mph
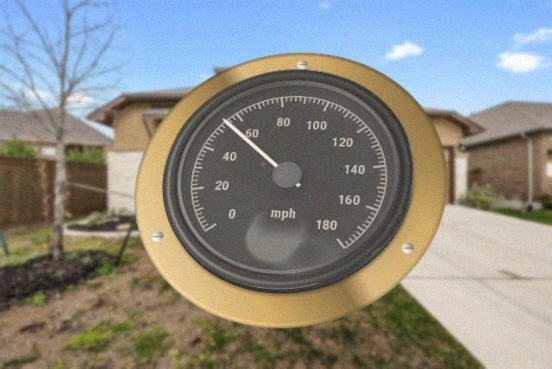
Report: 54; mph
